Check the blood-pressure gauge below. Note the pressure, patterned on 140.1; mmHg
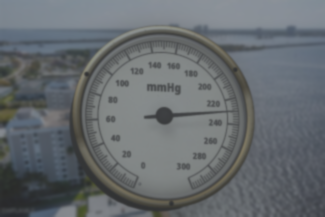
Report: 230; mmHg
